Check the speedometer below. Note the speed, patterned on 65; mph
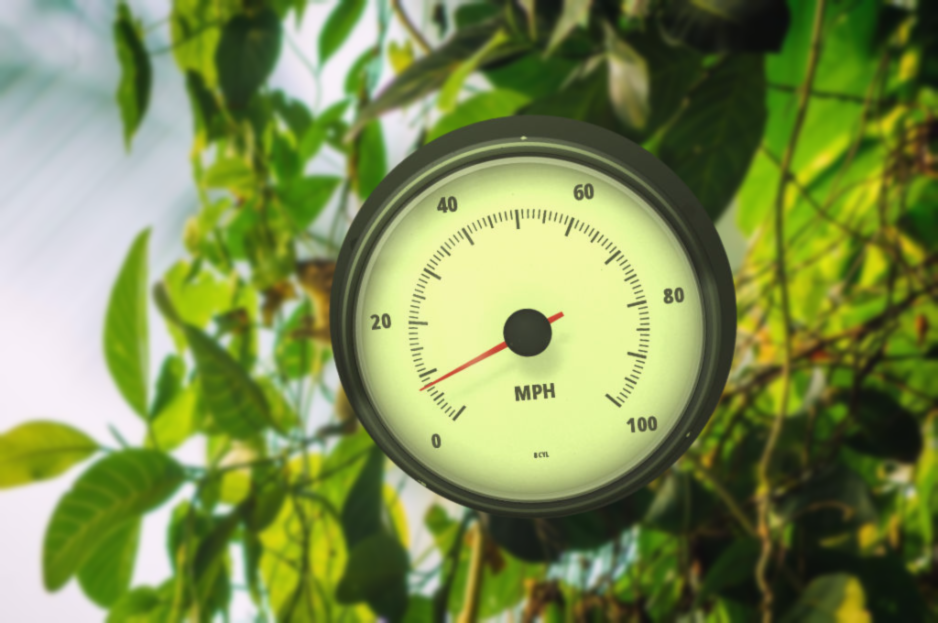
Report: 8; mph
